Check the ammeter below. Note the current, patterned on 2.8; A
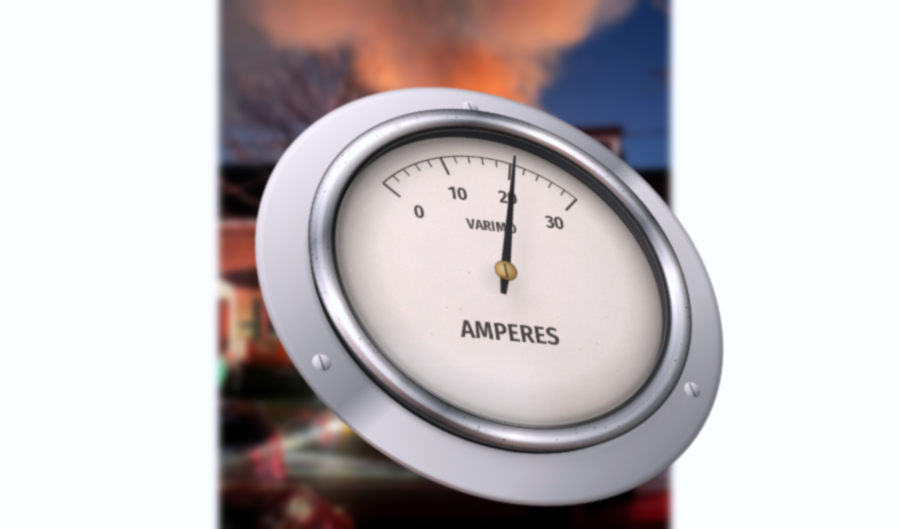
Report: 20; A
